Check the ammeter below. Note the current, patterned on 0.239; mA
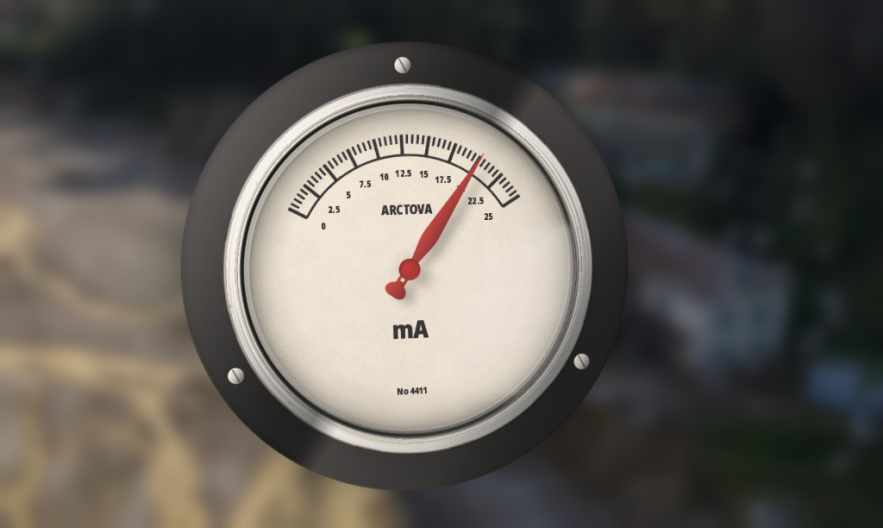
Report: 20; mA
